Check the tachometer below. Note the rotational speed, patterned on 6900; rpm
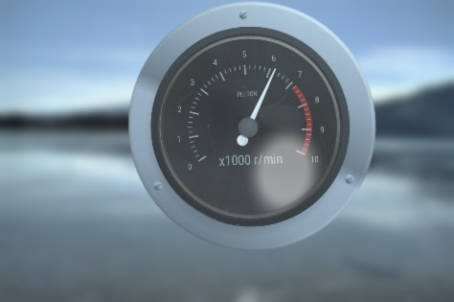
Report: 6200; rpm
